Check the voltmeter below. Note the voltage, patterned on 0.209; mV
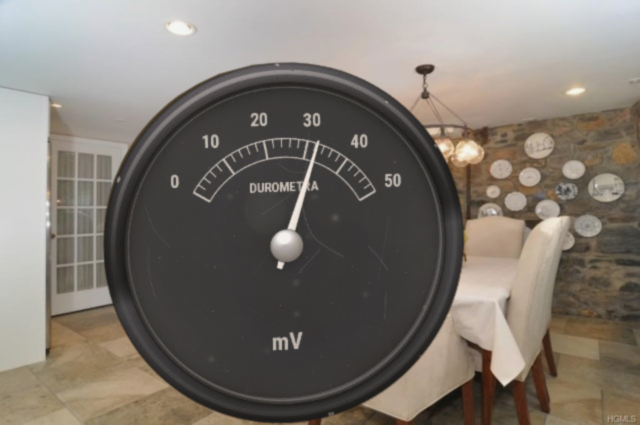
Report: 32; mV
